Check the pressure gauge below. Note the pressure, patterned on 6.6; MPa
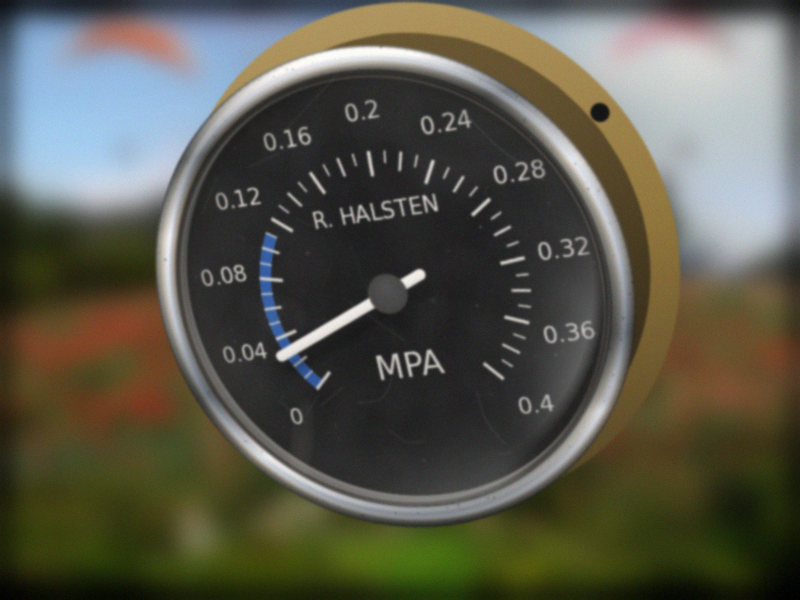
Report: 0.03; MPa
